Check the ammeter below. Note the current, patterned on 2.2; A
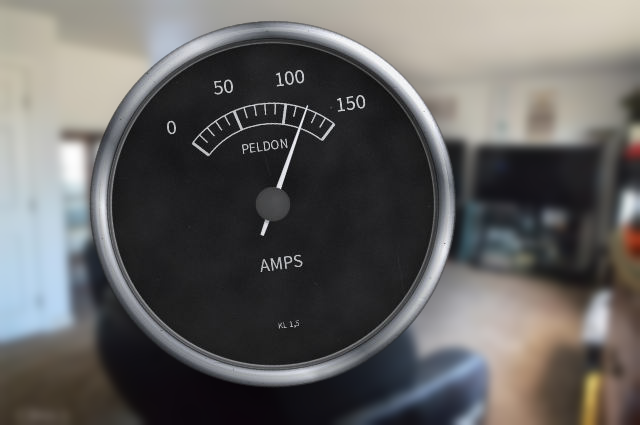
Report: 120; A
